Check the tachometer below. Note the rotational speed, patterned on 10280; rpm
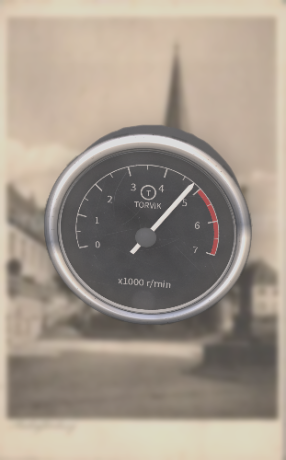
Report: 4750; rpm
